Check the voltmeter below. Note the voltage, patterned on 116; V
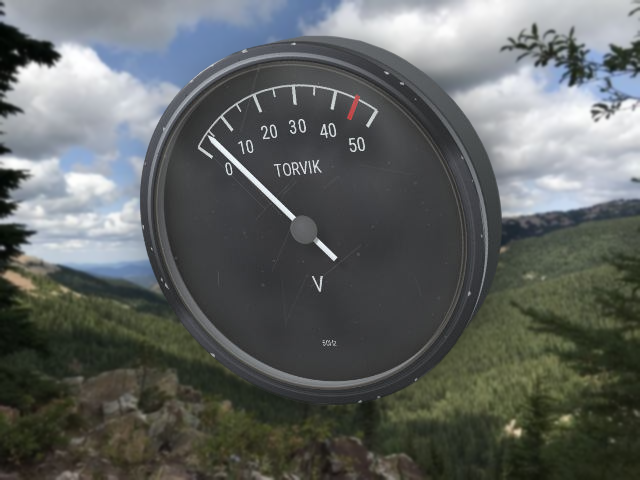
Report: 5; V
